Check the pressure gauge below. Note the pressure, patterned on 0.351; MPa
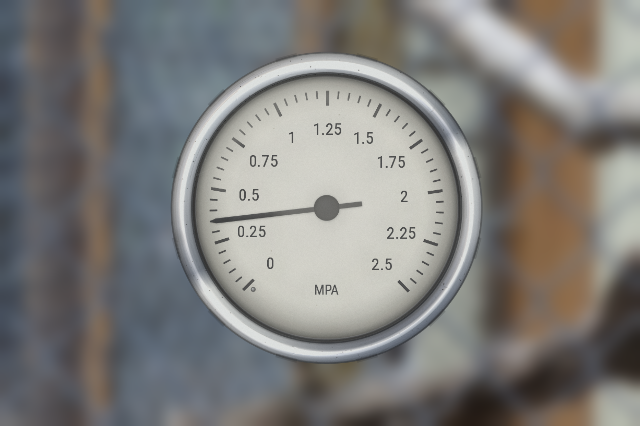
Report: 0.35; MPa
